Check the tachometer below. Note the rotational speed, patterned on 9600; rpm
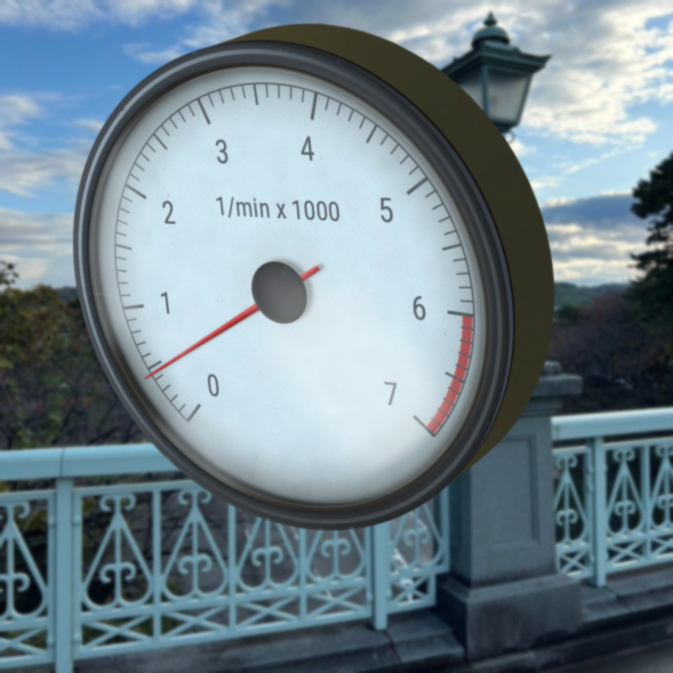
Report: 450; rpm
